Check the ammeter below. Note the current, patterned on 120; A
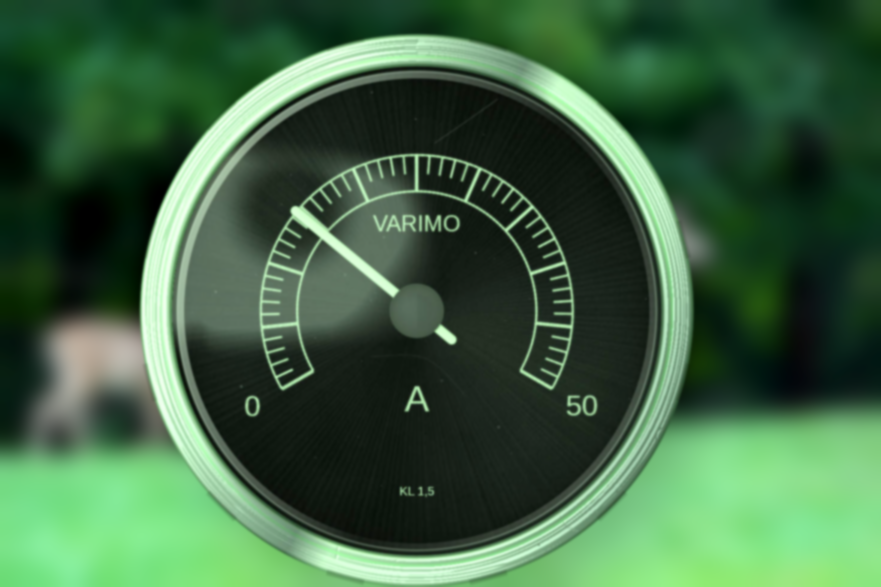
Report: 14.5; A
